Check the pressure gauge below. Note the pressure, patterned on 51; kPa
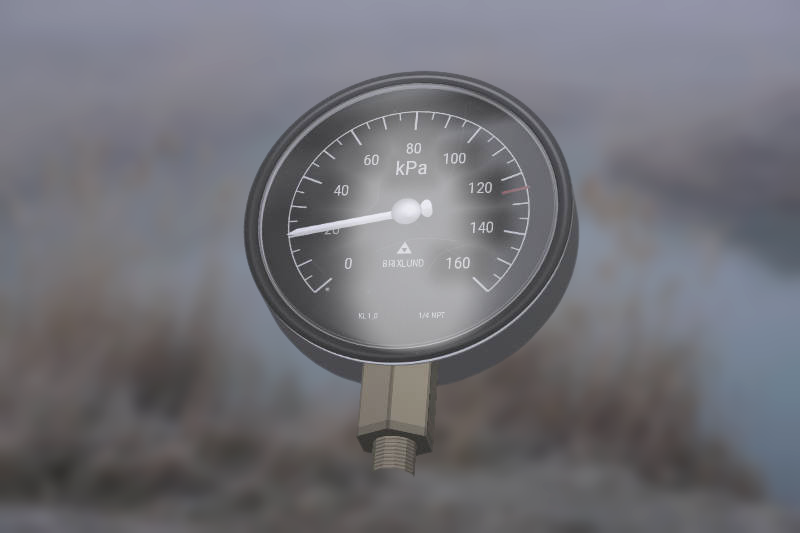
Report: 20; kPa
